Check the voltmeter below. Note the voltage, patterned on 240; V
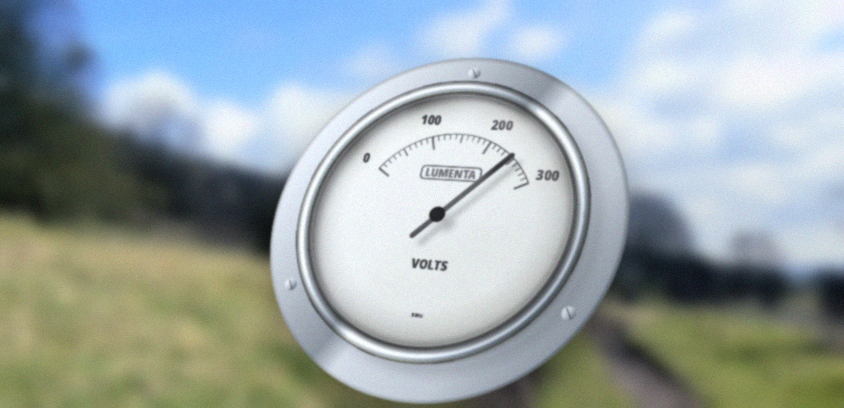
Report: 250; V
